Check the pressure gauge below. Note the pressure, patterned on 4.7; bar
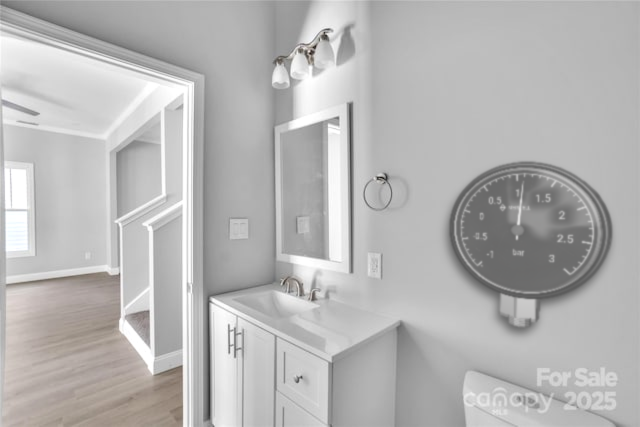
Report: 1.1; bar
